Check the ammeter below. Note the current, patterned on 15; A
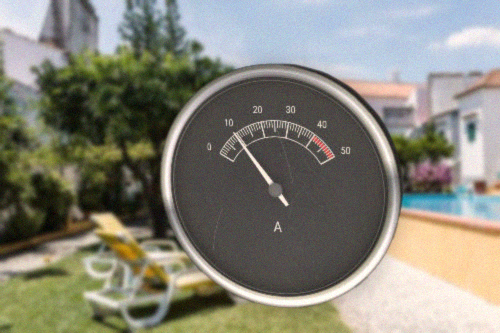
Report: 10; A
